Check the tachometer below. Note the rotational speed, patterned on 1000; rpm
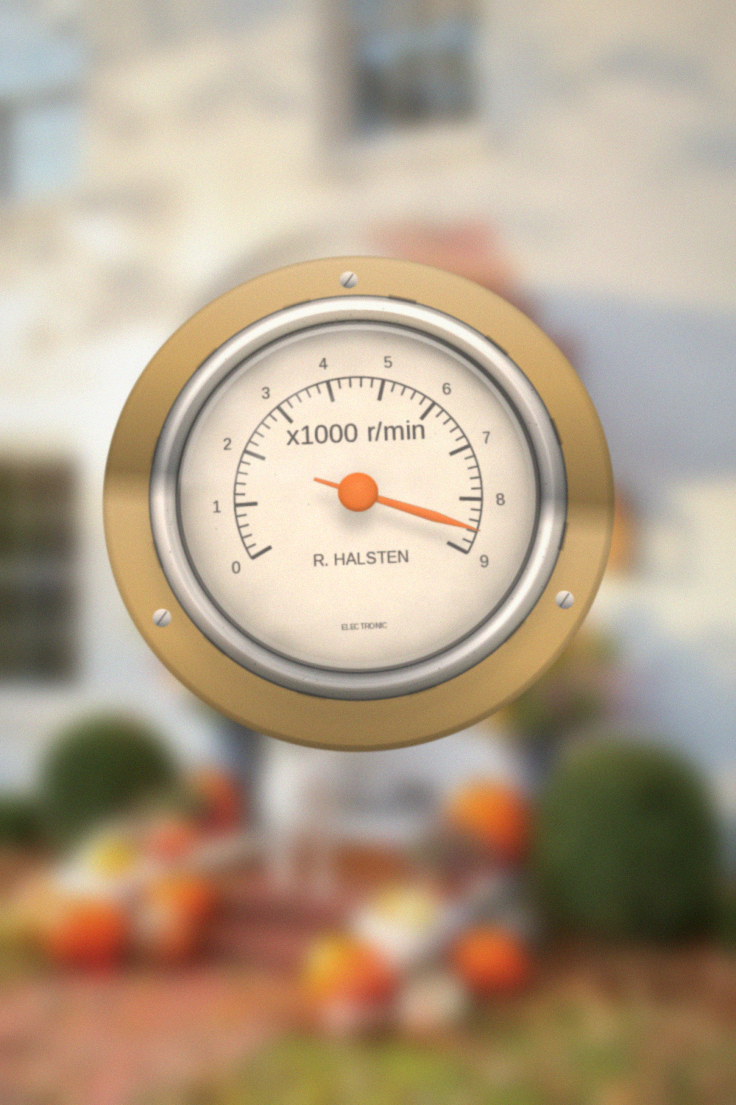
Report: 8600; rpm
